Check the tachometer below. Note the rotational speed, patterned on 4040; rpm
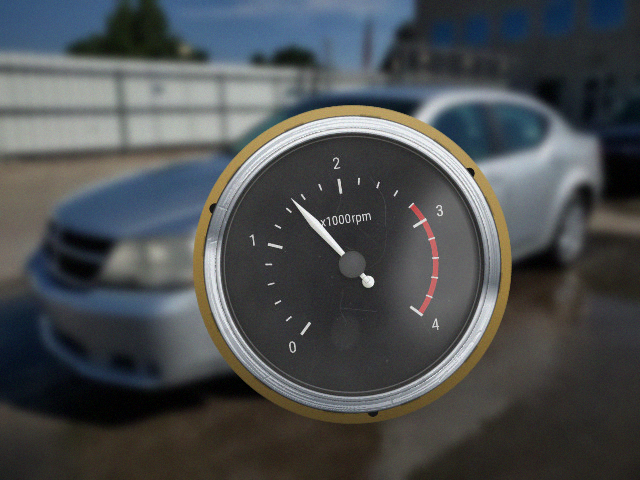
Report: 1500; rpm
